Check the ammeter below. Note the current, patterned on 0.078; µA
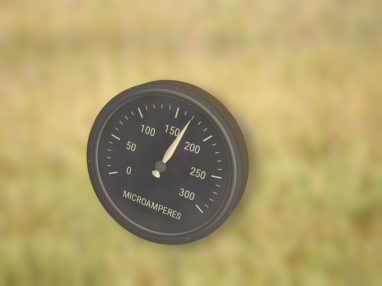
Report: 170; µA
